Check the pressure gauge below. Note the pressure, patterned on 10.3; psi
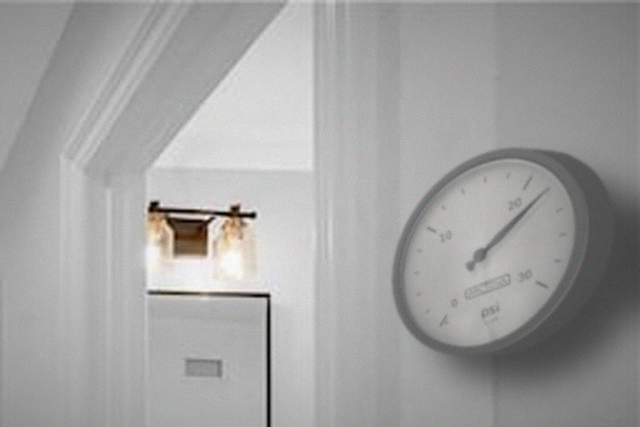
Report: 22; psi
